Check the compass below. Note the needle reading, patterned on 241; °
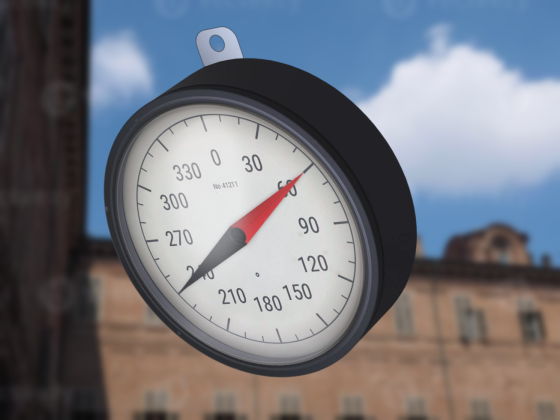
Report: 60; °
